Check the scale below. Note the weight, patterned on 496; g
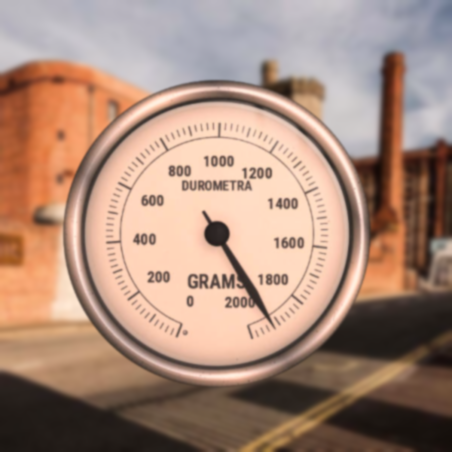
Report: 1920; g
